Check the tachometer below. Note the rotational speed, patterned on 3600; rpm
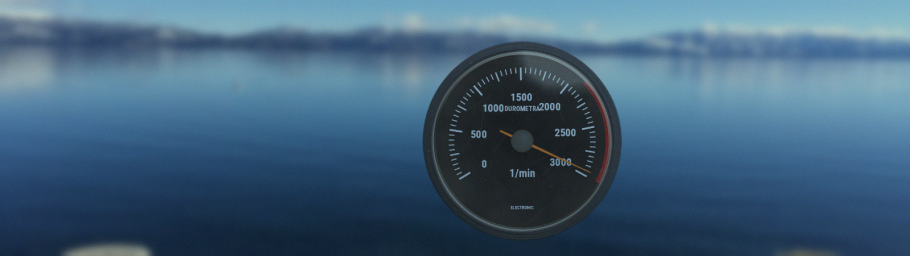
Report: 2950; rpm
